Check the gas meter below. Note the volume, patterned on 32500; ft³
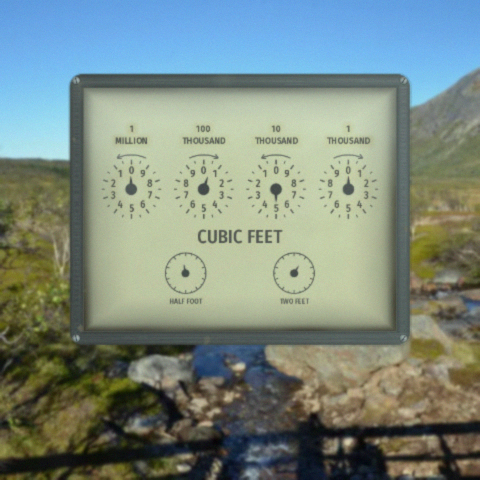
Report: 5000; ft³
